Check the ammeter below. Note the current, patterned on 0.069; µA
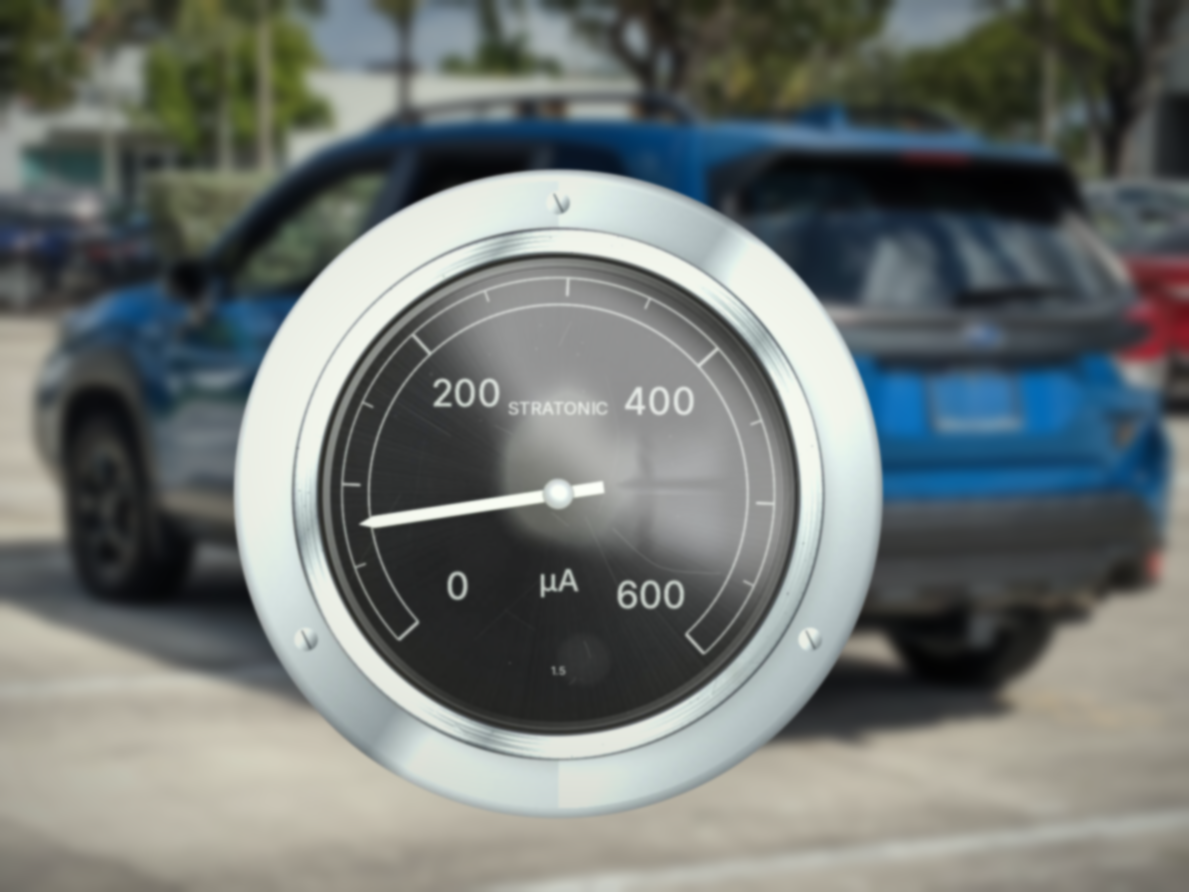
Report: 75; µA
